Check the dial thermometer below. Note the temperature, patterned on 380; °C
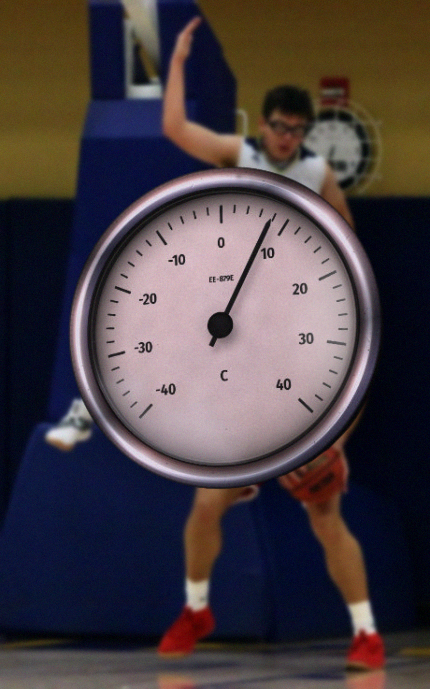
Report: 8; °C
